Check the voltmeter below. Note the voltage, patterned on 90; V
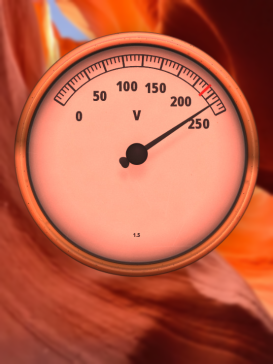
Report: 235; V
